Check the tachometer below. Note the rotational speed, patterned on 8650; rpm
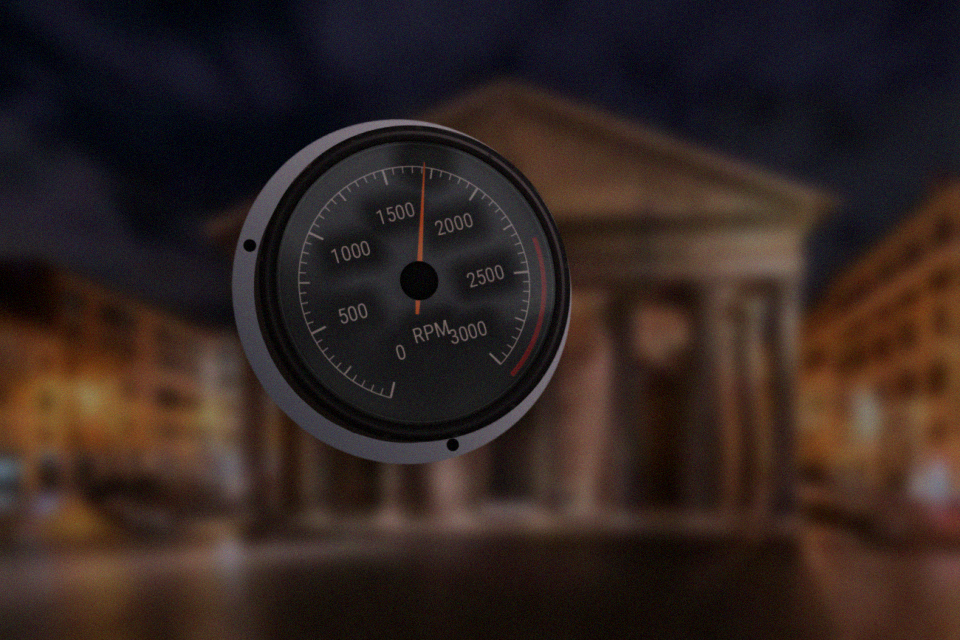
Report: 1700; rpm
